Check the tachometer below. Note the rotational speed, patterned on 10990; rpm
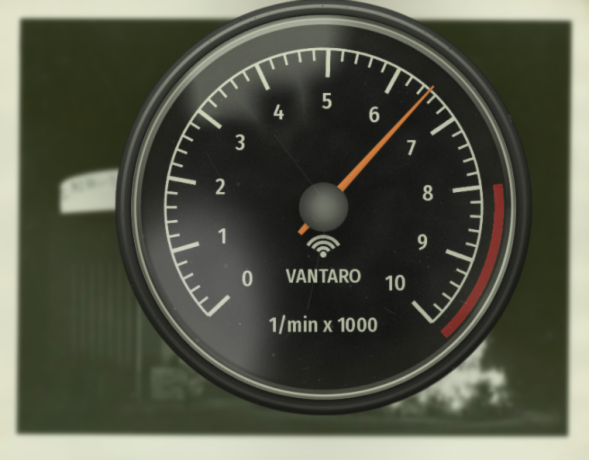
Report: 6500; rpm
